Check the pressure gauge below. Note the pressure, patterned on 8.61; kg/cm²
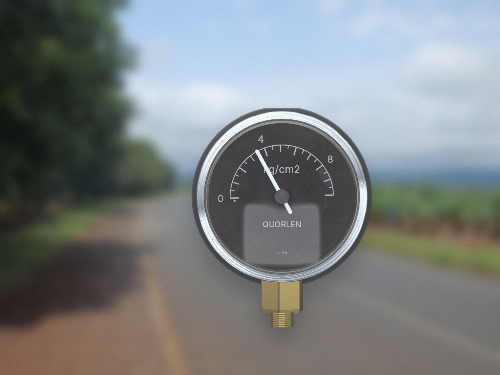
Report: 3.5; kg/cm²
